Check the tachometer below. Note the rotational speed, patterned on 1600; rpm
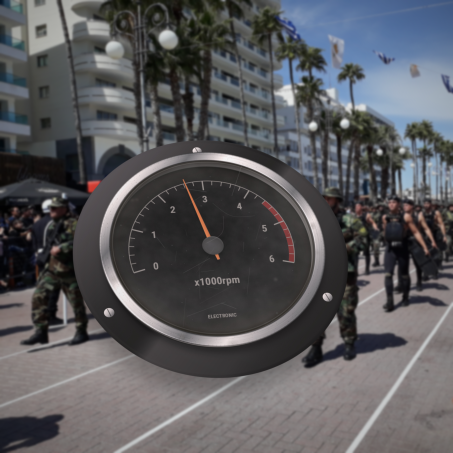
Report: 2600; rpm
